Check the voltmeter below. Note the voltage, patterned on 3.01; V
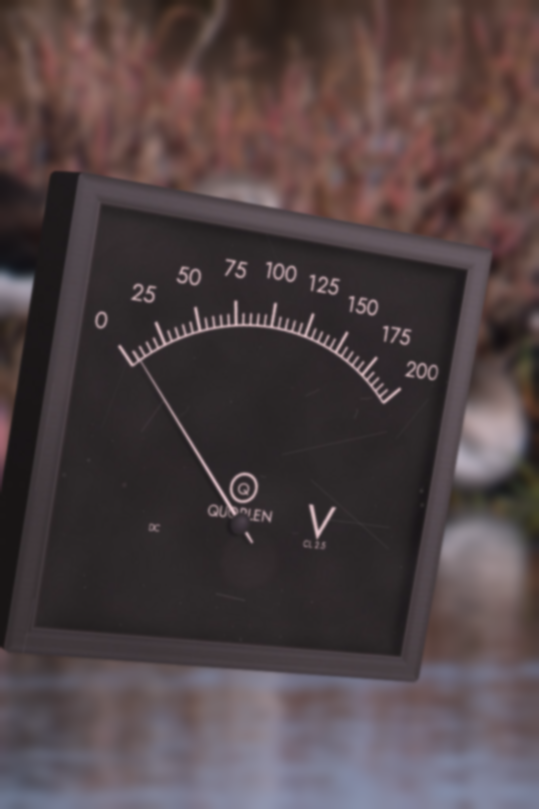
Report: 5; V
